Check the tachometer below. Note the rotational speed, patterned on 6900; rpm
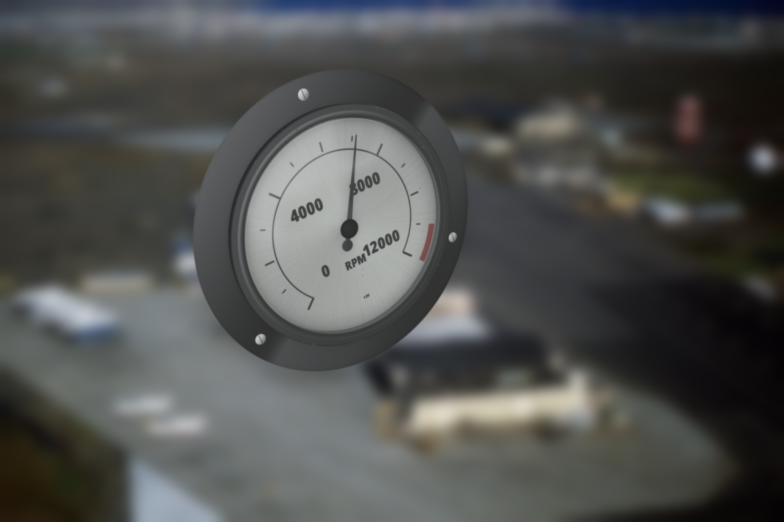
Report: 7000; rpm
